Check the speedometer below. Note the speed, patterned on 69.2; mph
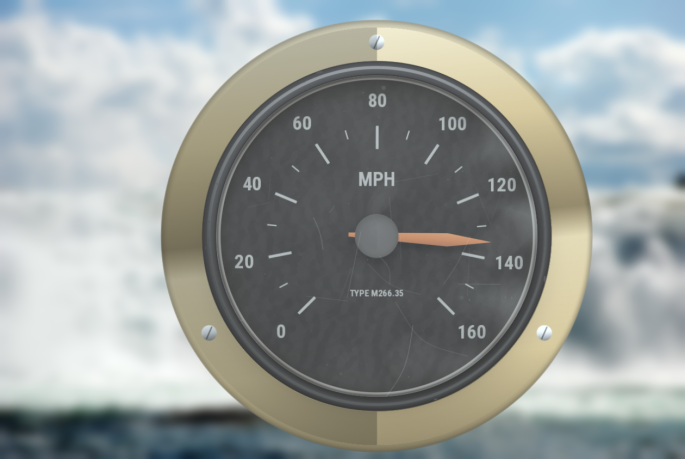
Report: 135; mph
